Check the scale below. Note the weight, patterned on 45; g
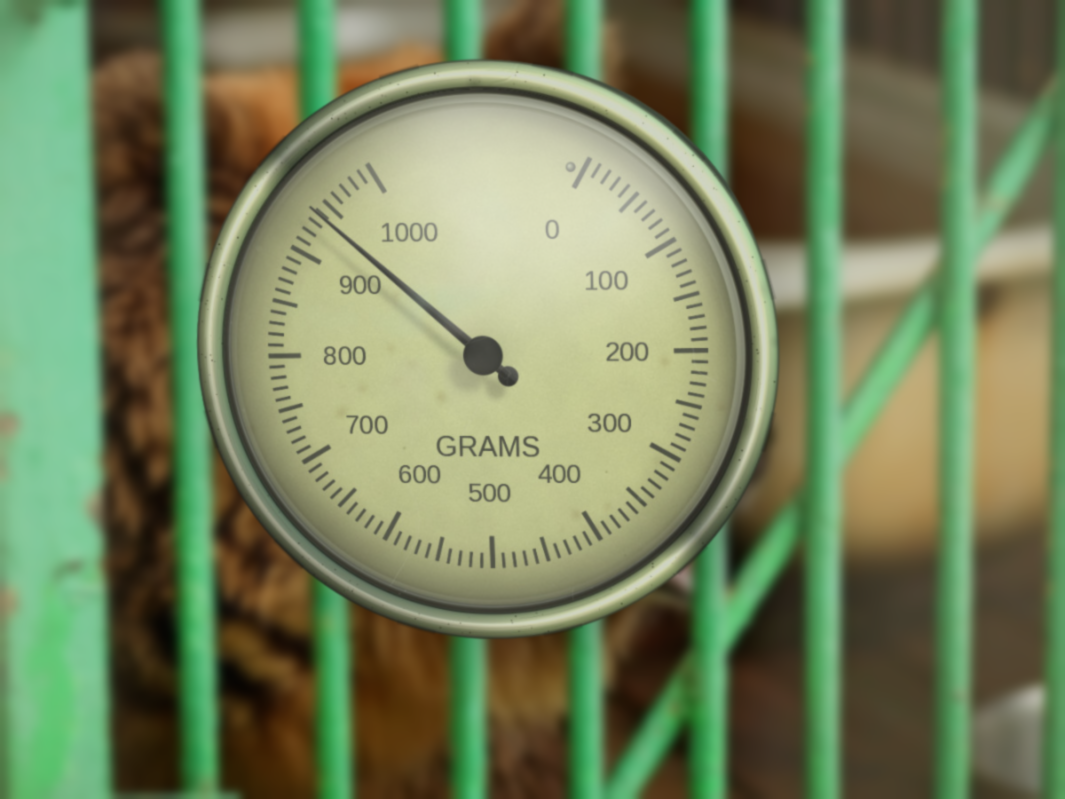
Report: 940; g
